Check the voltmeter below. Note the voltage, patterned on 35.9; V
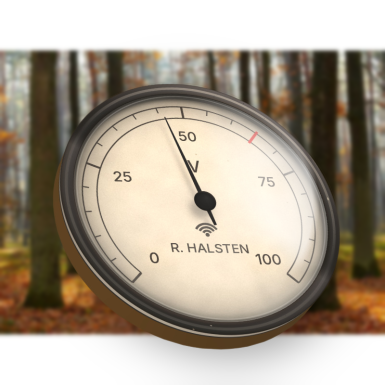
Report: 45; V
